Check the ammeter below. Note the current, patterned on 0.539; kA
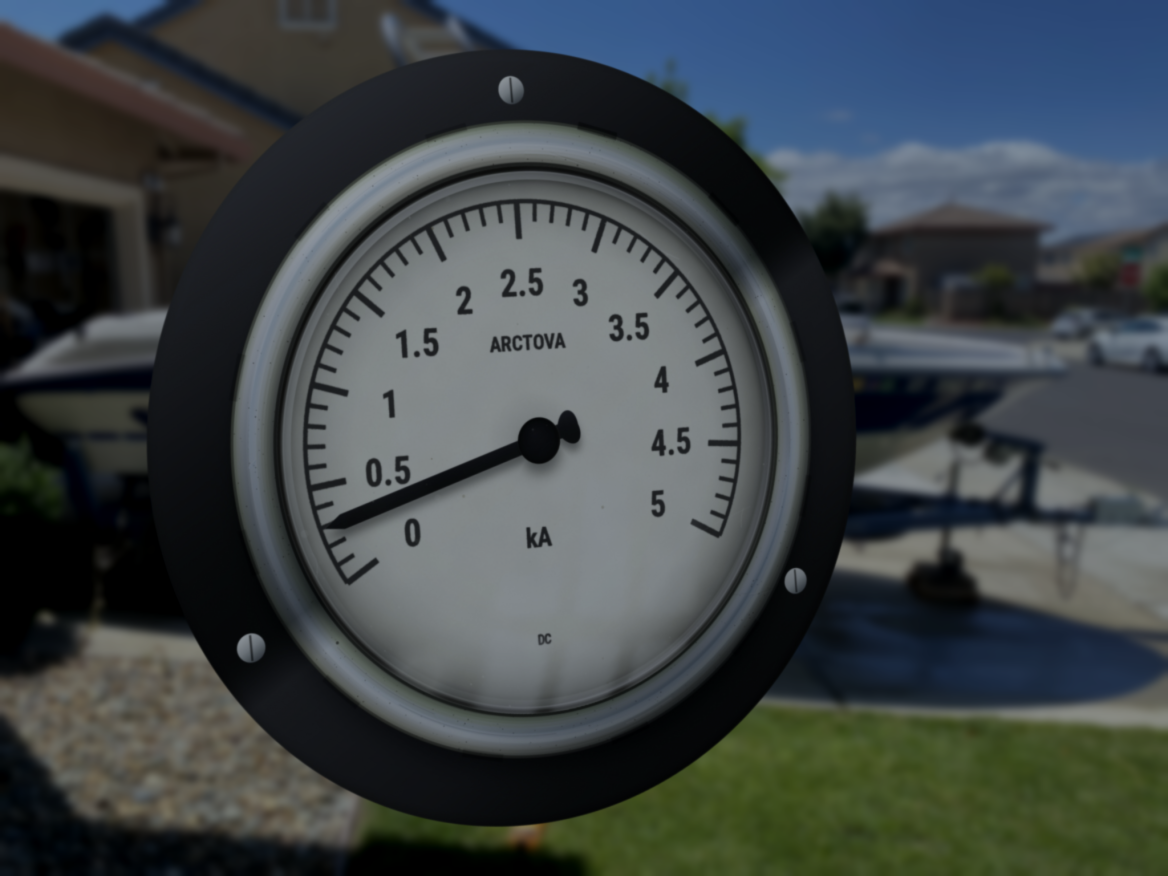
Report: 0.3; kA
